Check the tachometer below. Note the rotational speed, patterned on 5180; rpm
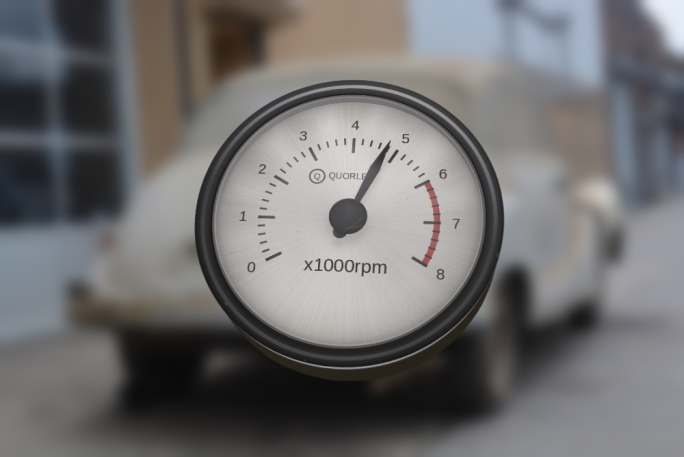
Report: 4800; rpm
